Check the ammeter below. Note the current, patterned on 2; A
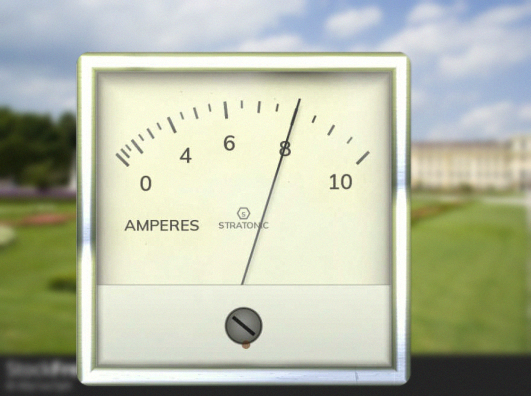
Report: 8; A
